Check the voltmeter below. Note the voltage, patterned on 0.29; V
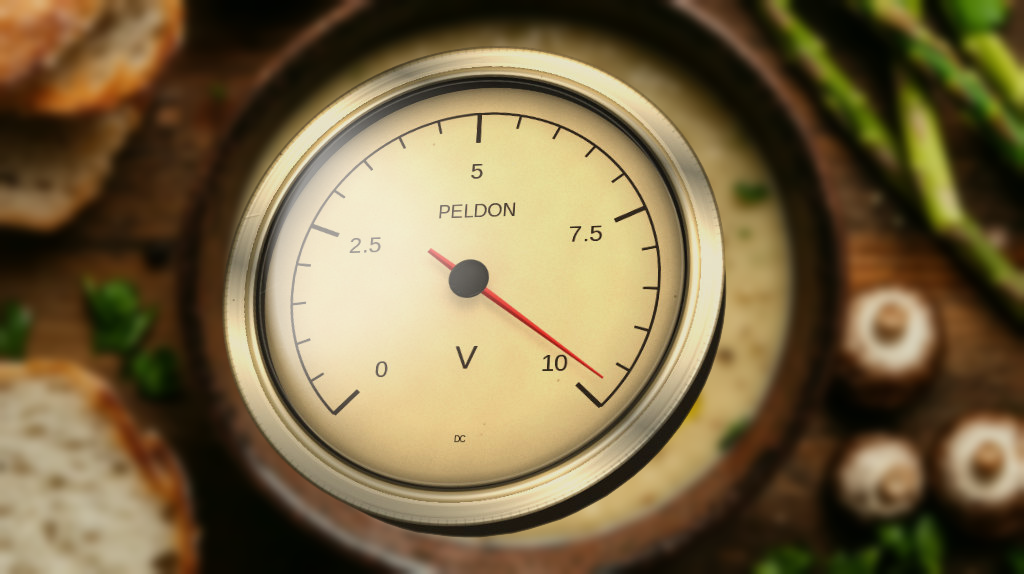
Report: 9.75; V
